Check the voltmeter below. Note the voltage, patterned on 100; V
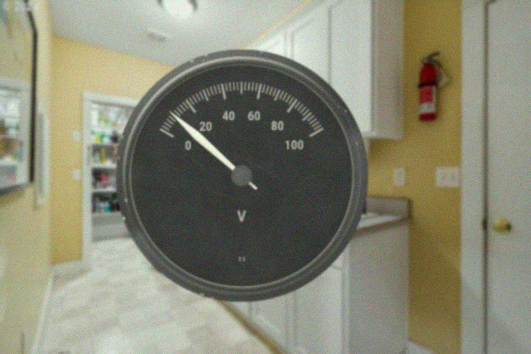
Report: 10; V
